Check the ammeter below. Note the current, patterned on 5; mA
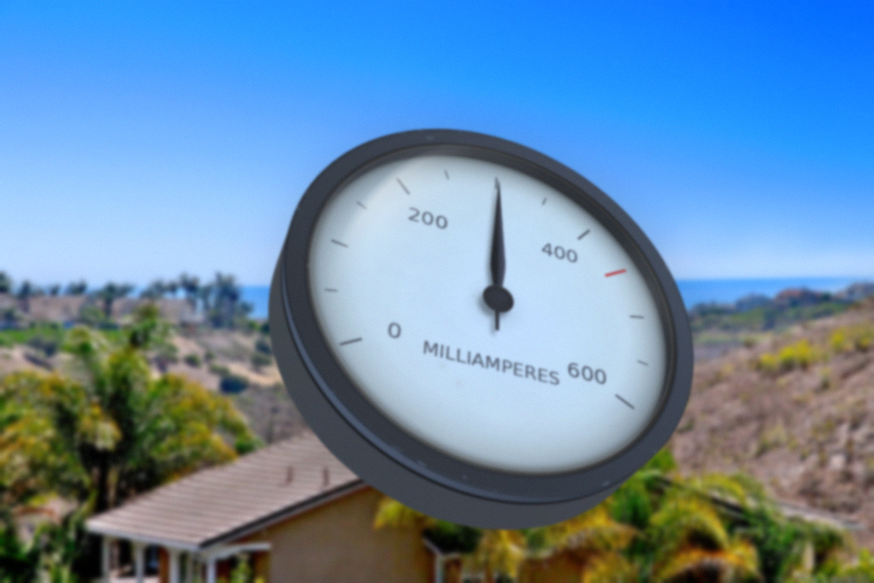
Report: 300; mA
